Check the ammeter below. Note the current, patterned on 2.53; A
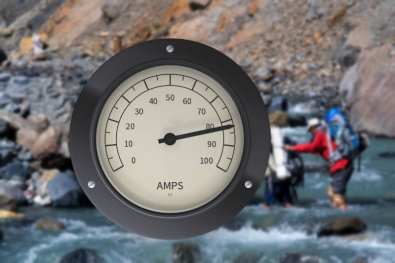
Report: 82.5; A
